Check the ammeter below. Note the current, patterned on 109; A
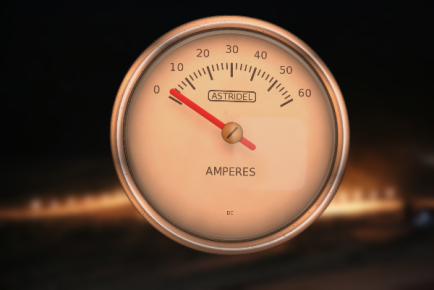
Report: 2; A
